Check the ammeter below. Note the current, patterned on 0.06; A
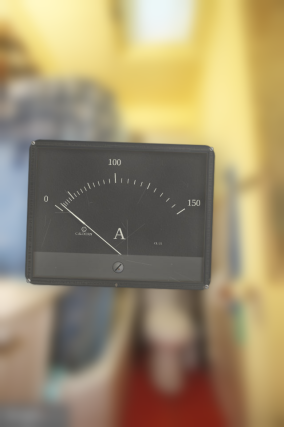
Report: 25; A
